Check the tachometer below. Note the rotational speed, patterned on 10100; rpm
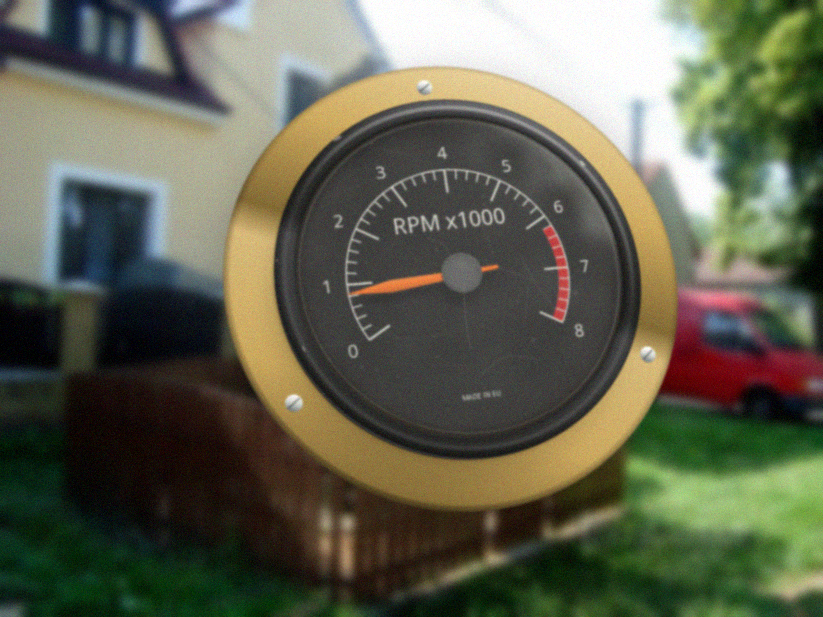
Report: 800; rpm
